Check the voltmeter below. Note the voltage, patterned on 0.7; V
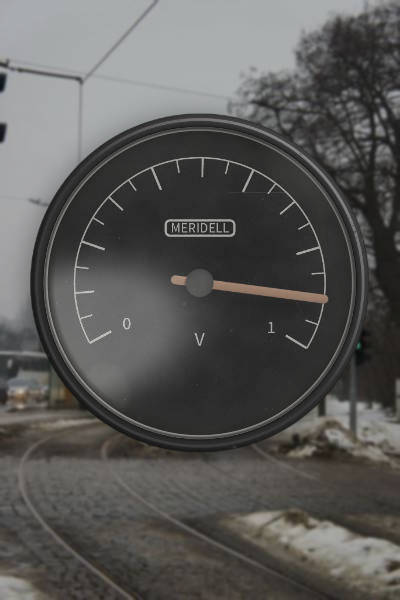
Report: 0.9; V
